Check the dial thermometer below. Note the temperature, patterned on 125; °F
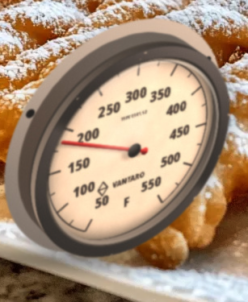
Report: 187.5; °F
